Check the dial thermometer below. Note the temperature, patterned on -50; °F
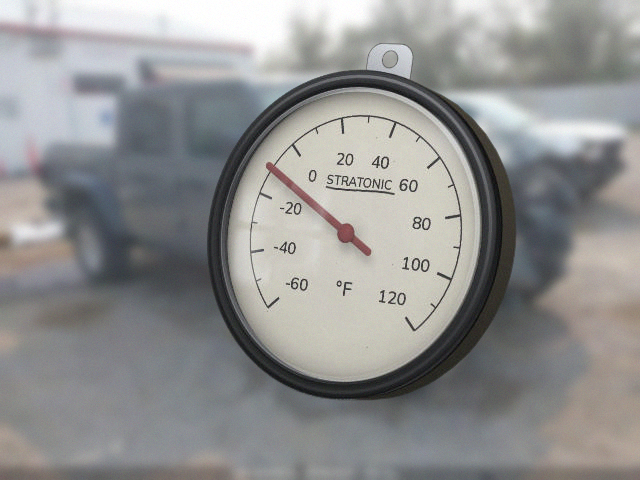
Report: -10; °F
